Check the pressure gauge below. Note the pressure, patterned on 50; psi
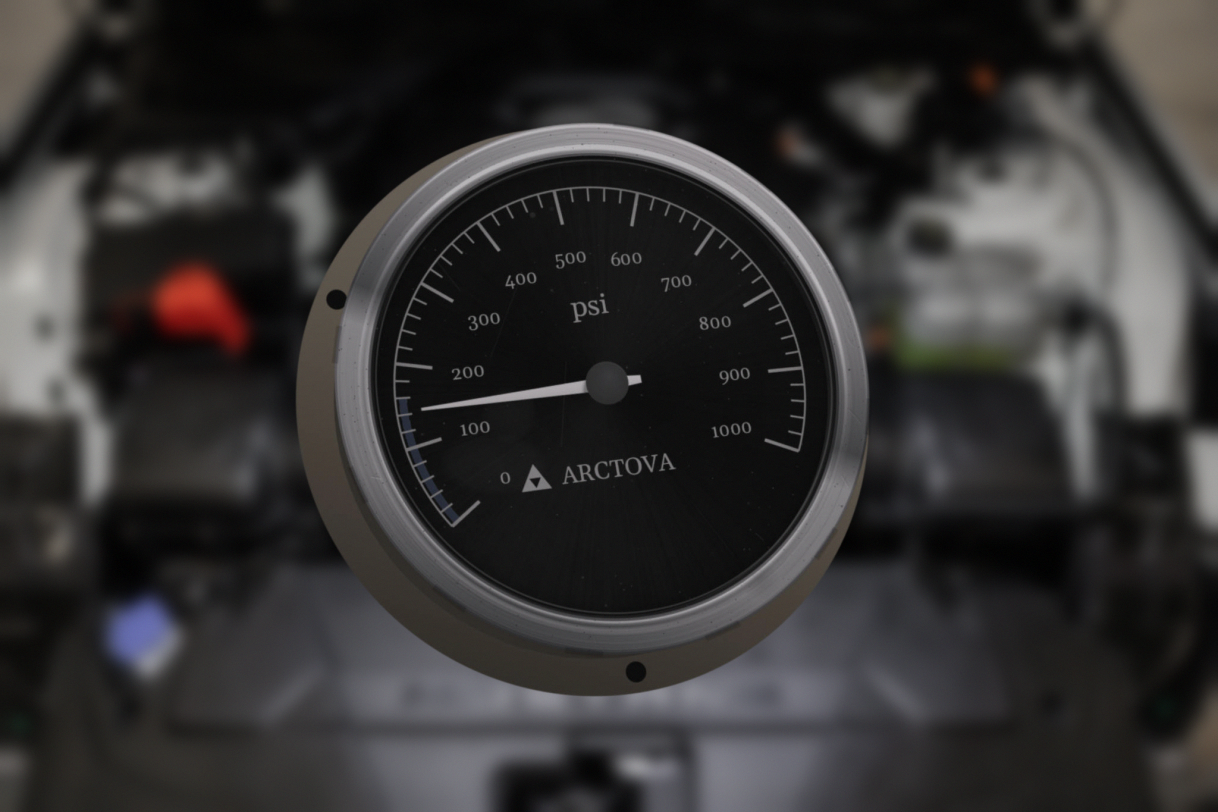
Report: 140; psi
